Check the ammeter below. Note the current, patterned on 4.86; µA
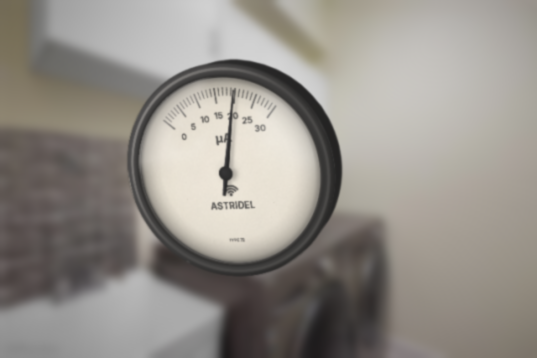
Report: 20; µA
